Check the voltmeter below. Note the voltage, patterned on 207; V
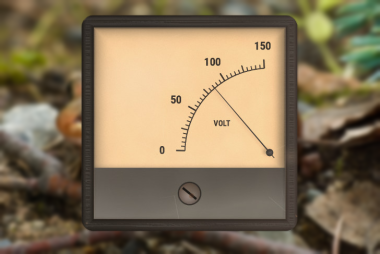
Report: 85; V
